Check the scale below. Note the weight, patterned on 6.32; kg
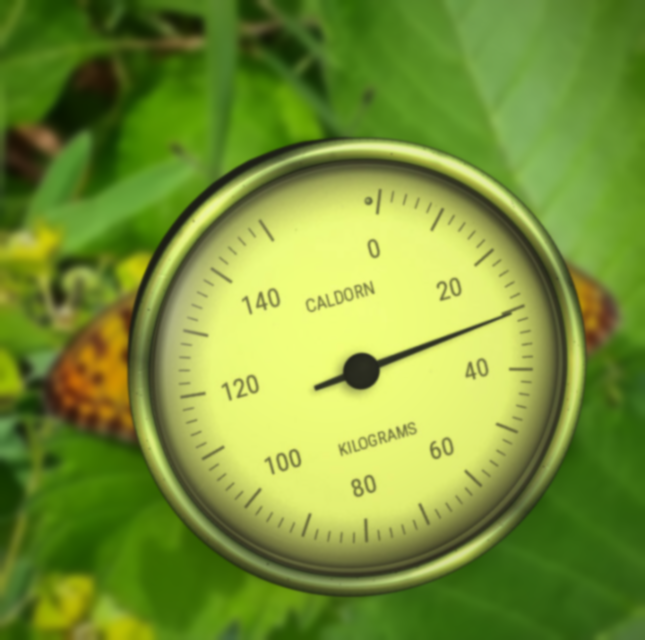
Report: 30; kg
